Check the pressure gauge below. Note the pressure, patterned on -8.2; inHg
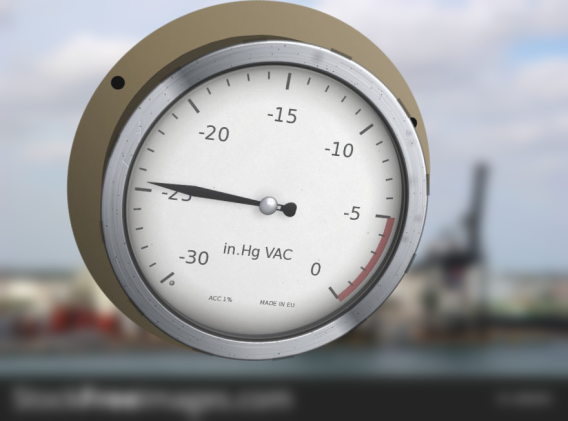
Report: -24.5; inHg
